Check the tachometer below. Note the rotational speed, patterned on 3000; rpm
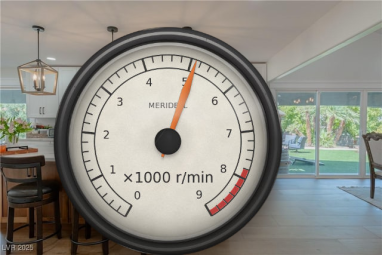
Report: 5100; rpm
